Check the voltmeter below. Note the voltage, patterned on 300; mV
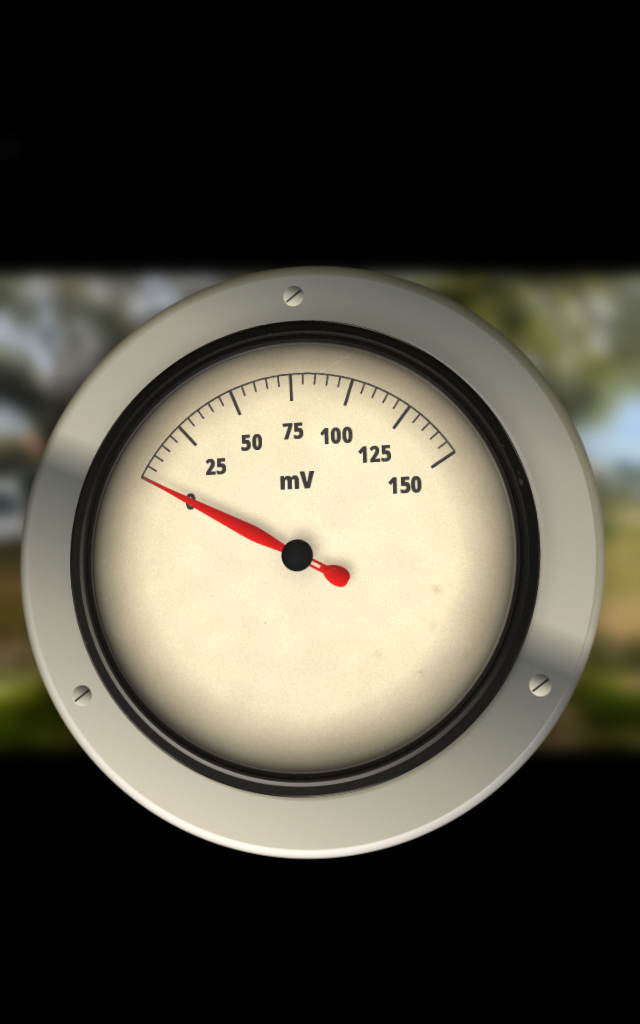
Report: 0; mV
